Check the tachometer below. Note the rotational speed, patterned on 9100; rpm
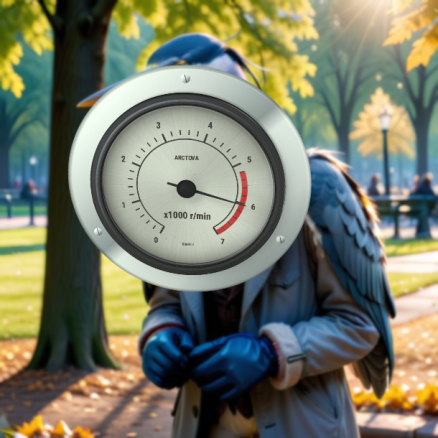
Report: 6000; rpm
